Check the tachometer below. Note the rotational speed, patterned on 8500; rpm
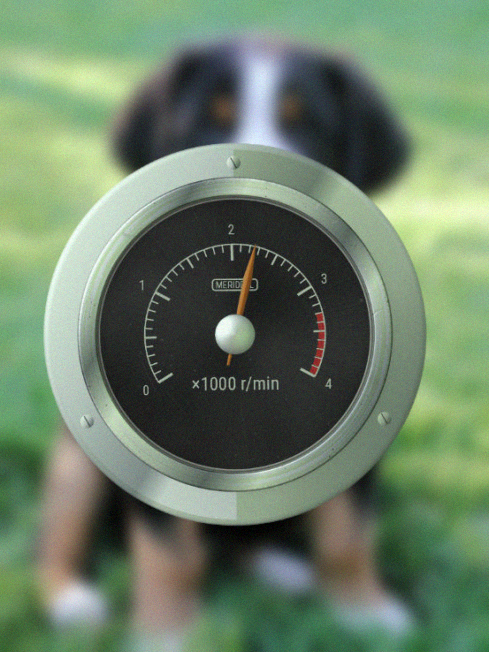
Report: 2250; rpm
